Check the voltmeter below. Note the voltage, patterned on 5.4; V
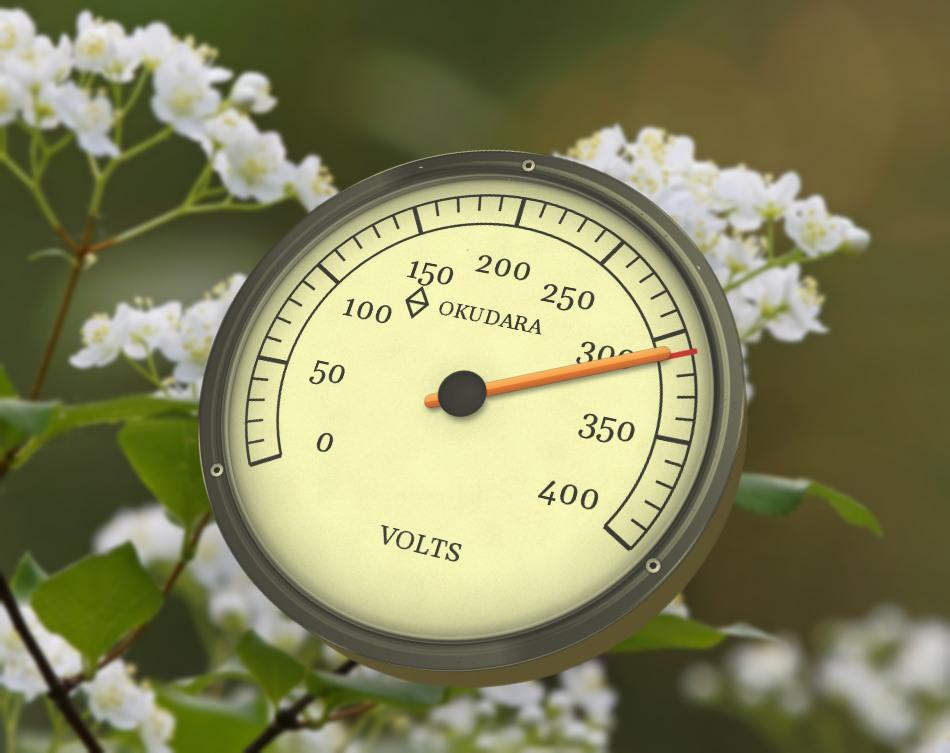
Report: 310; V
